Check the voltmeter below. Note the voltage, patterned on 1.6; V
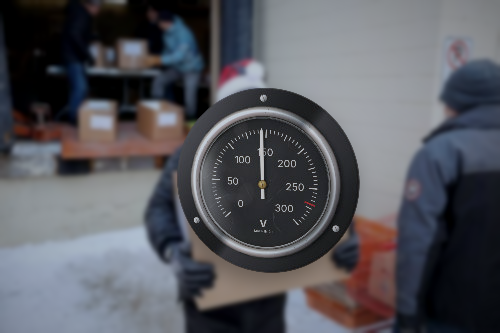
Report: 145; V
